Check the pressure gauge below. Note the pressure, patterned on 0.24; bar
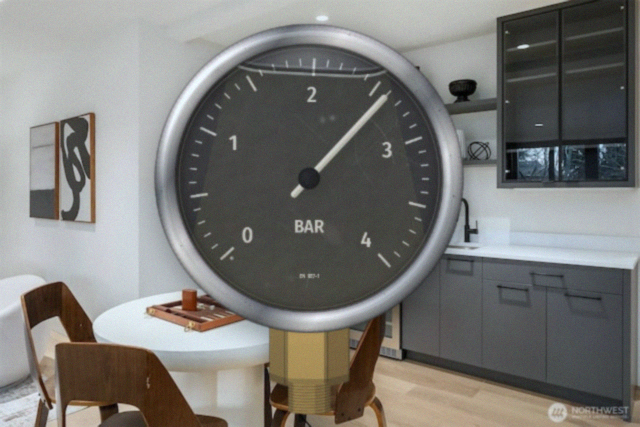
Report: 2.6; bar
